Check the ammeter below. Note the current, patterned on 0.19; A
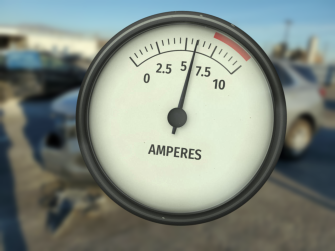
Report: 6; A
